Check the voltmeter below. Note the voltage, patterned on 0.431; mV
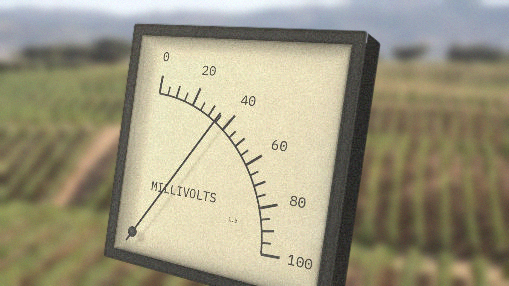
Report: 35; mV
